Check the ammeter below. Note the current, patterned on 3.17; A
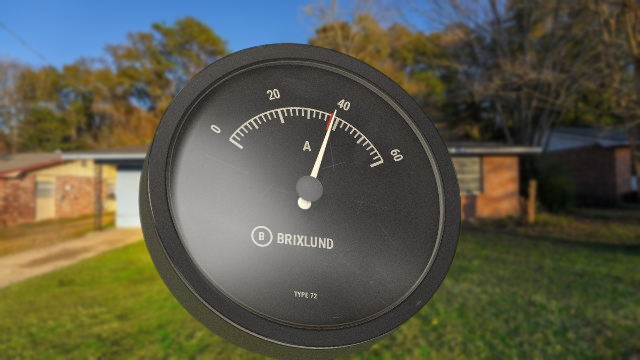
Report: 38; A
